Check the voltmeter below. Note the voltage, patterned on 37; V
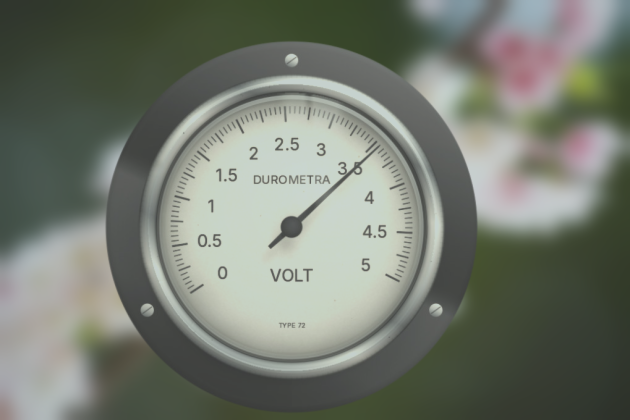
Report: 3.55; V
